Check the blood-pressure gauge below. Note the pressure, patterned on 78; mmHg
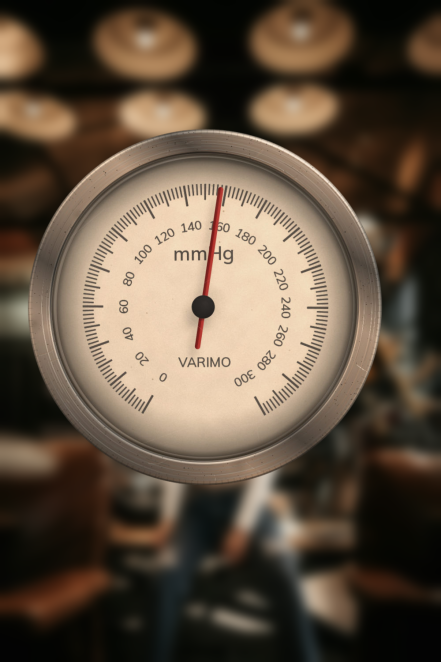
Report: 158; mmHg
